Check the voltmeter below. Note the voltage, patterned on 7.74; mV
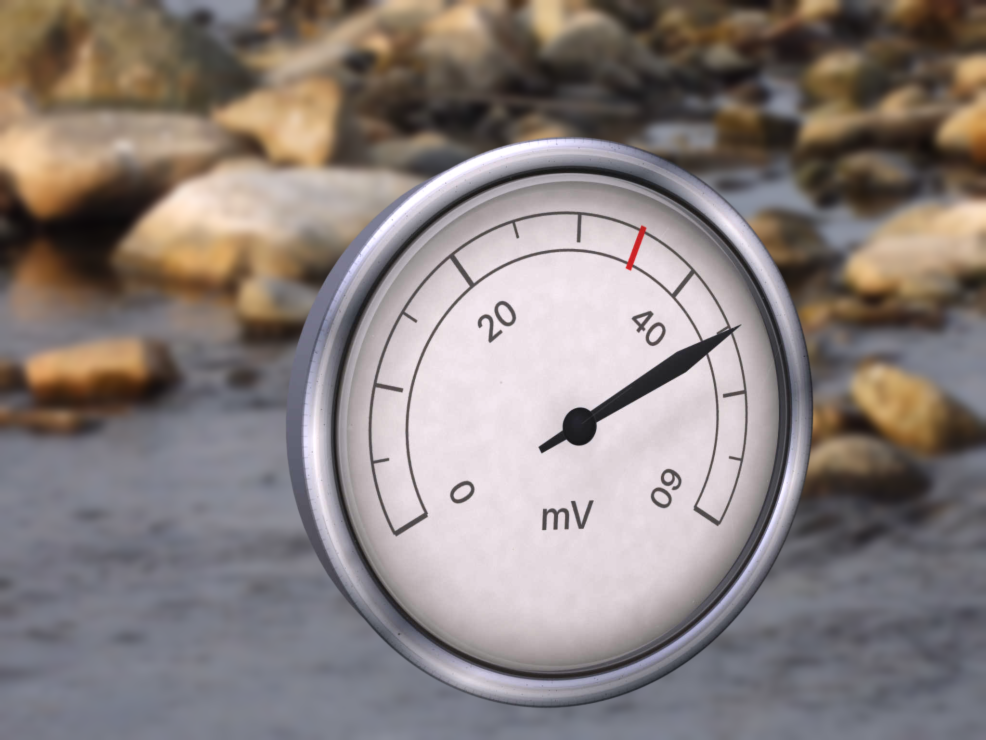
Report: 45; mV
